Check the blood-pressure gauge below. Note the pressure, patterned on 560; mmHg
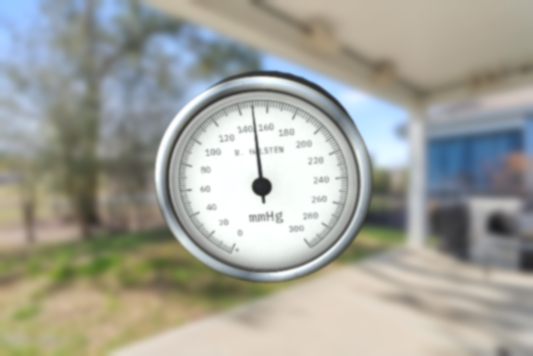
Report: 150; mmHg
